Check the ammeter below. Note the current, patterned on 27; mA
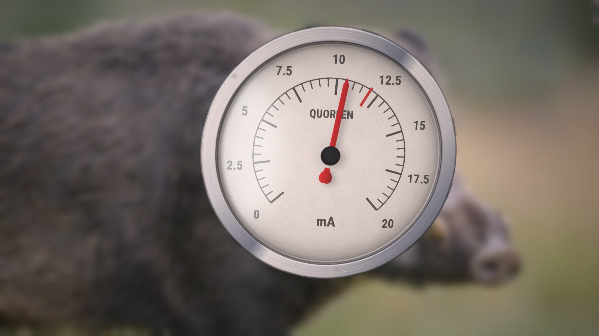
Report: 10.5; mA
